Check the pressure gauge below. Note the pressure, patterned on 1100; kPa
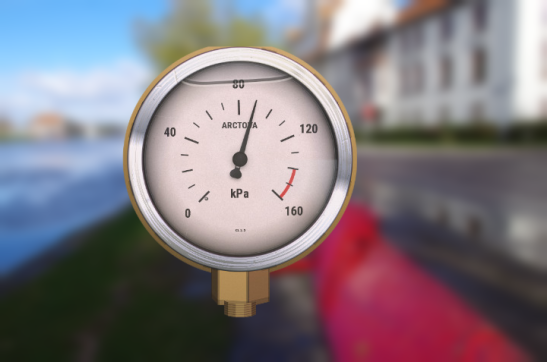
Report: 90; kPa
